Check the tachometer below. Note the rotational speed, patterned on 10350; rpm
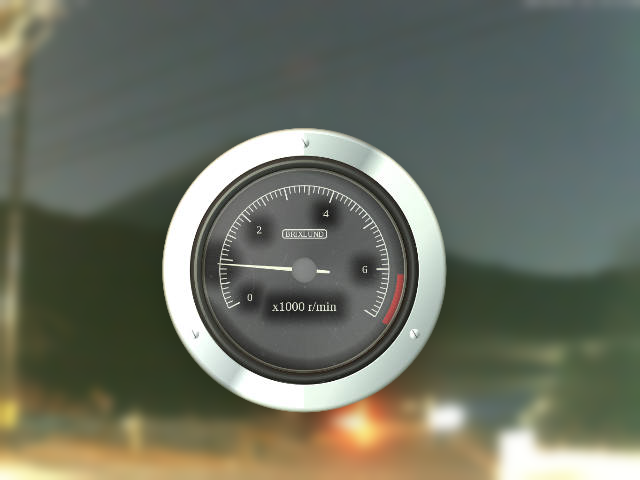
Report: 900; rpm
